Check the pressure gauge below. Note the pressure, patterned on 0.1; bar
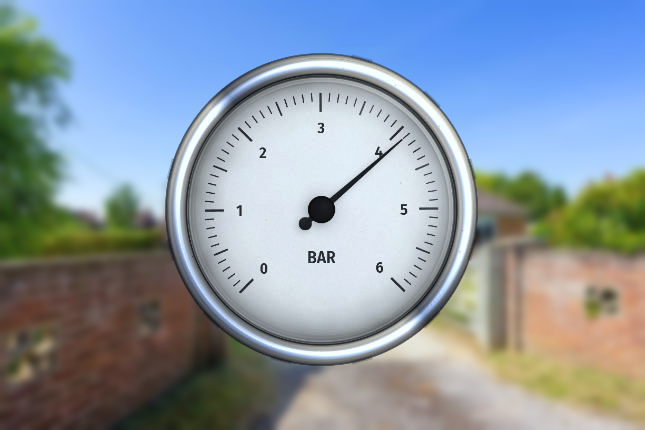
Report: 4.1; bar
